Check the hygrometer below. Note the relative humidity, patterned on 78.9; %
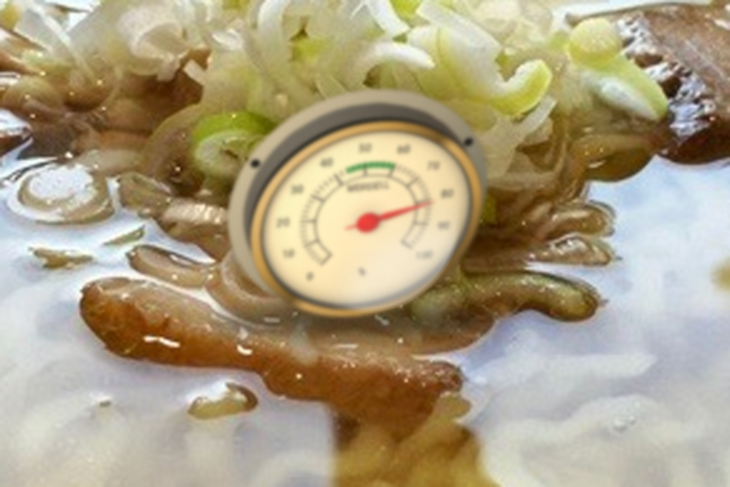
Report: 80; %
